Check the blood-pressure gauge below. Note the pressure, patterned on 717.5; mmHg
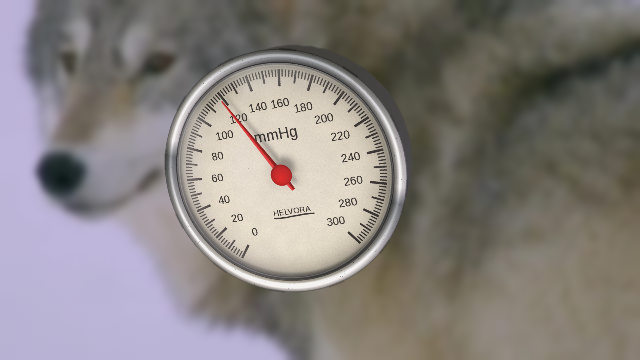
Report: 120; mmHg
